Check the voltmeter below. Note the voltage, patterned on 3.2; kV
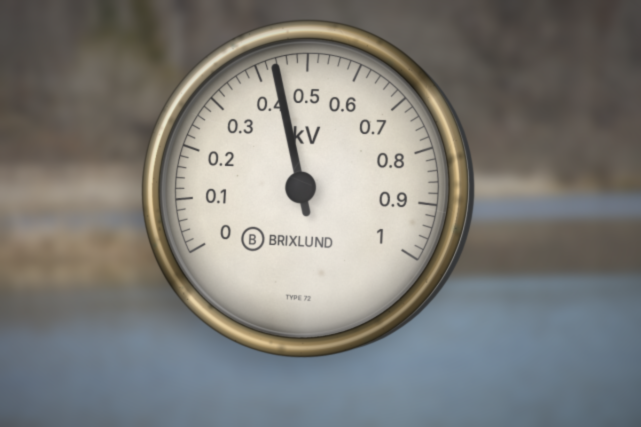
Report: 0.44; kV
